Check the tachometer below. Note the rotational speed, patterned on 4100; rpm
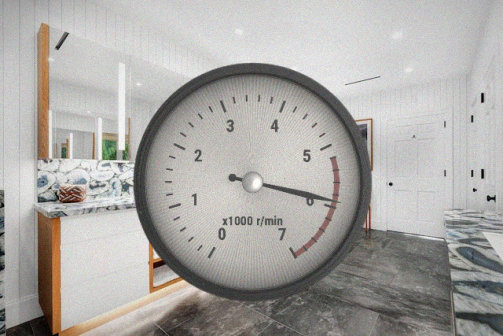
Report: 5900; rpm
